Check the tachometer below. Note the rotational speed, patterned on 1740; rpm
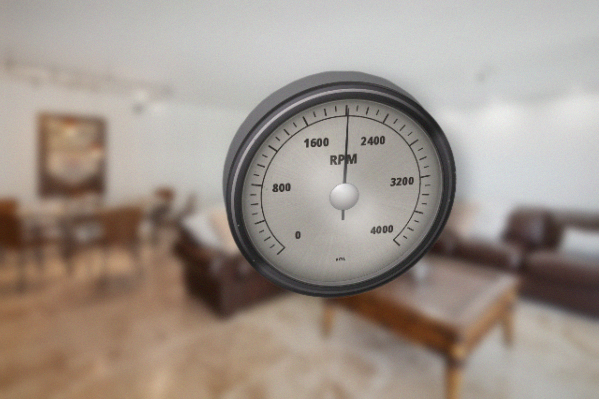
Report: 2000; rpm
